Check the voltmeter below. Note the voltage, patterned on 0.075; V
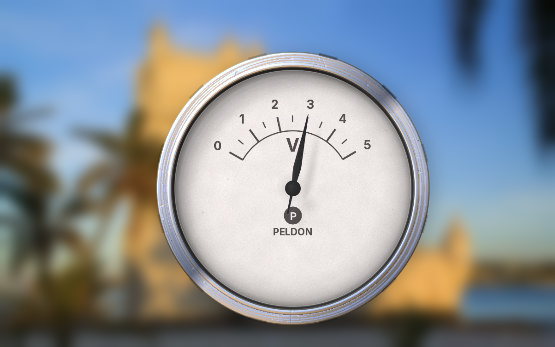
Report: 3; V
